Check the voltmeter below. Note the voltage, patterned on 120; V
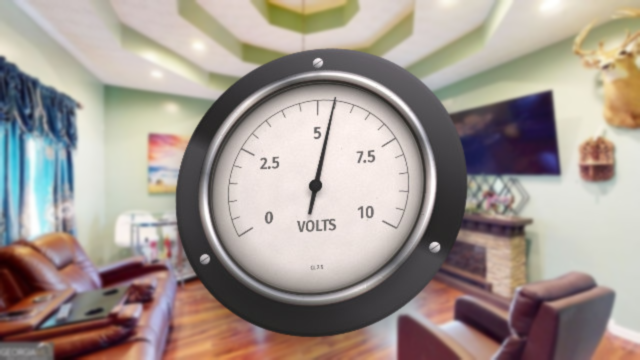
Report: 5.5; V
